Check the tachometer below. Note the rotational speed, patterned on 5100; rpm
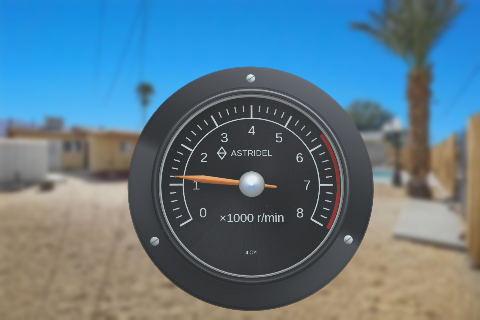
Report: 1200; rpm
